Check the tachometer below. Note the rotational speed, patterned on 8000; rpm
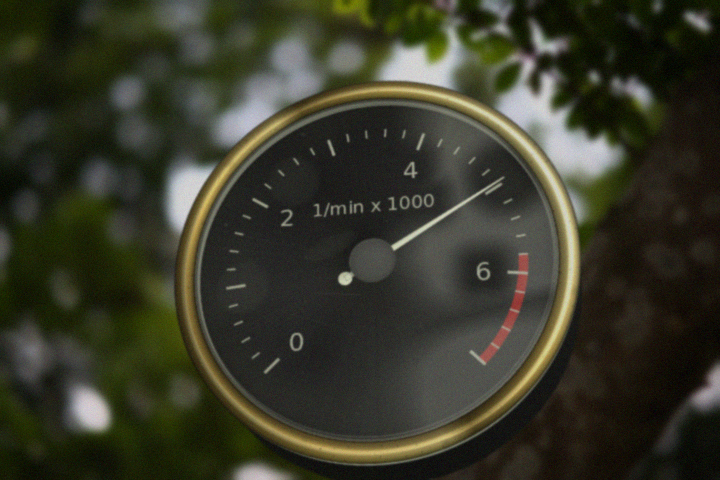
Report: 5000; rpm
